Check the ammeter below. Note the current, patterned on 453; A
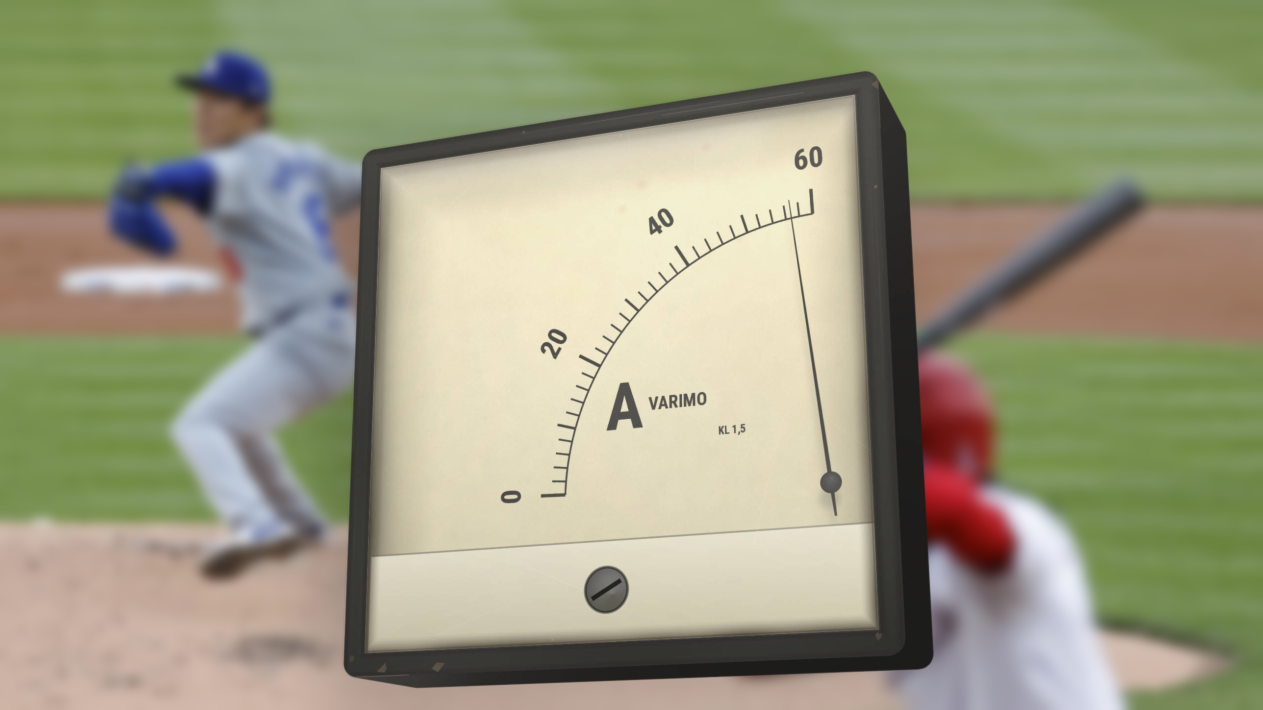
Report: 57; A
